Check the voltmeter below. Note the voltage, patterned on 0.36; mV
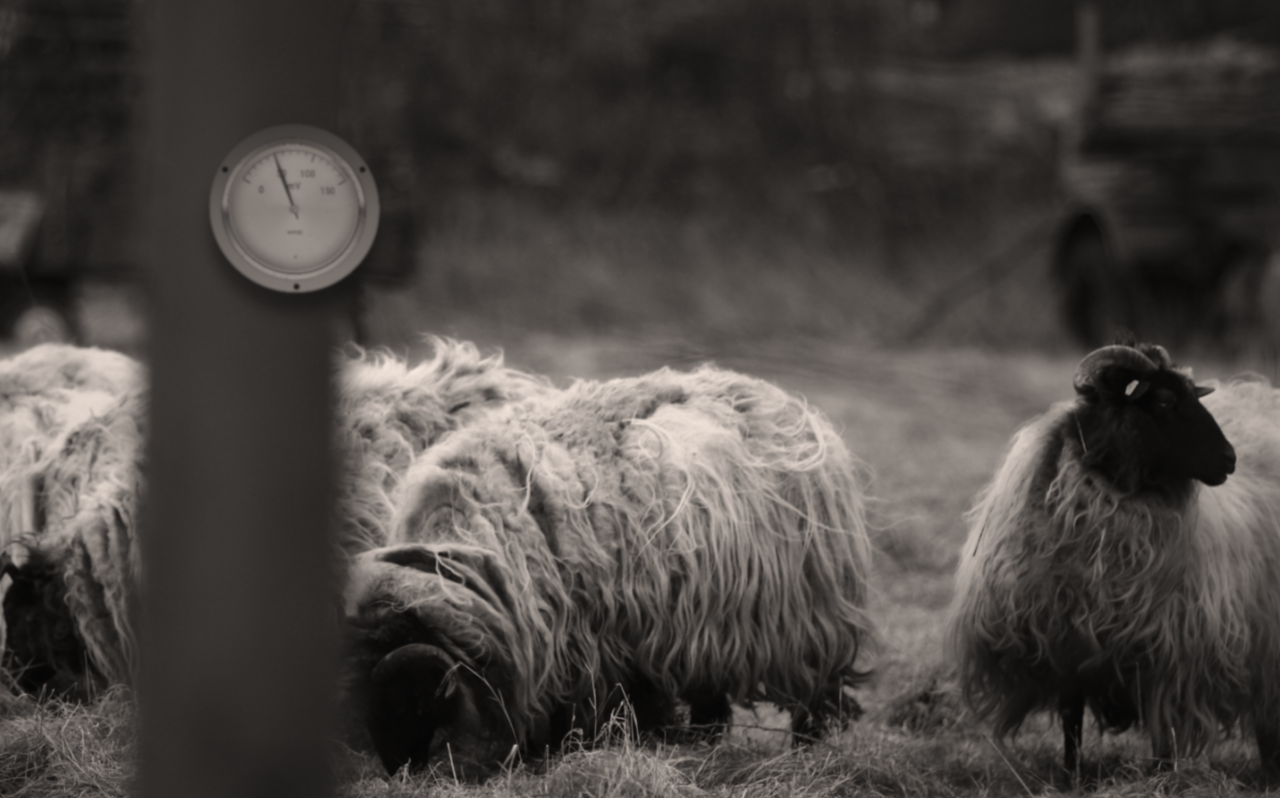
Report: 50; mV
